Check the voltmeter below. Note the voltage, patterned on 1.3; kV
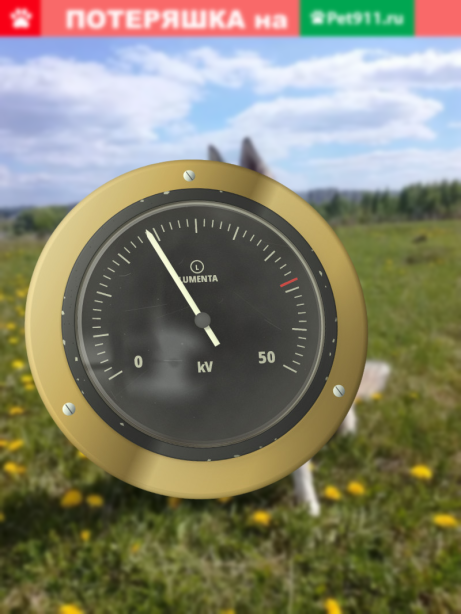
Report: 19; kV
